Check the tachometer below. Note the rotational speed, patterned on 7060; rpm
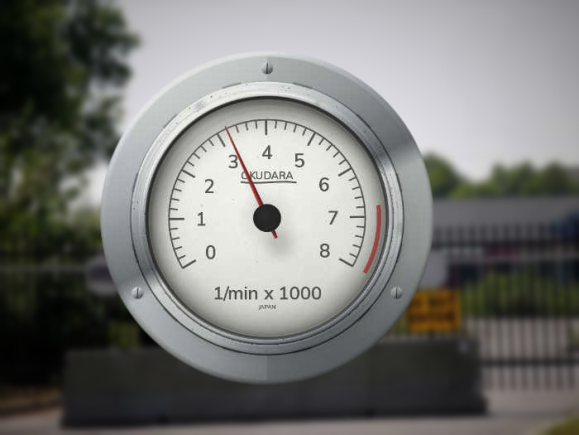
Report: 3200; rpm
